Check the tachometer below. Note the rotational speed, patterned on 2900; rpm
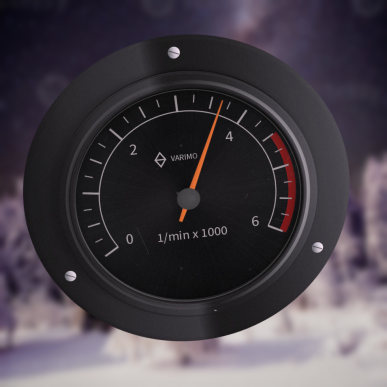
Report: 3625; rpm
